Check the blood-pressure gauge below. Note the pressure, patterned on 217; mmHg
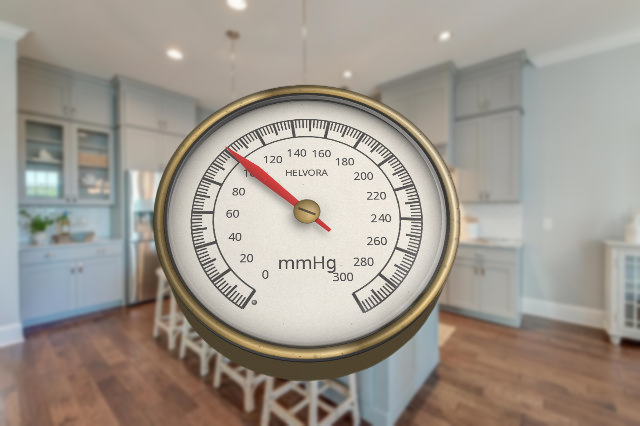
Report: 100; mmHg
